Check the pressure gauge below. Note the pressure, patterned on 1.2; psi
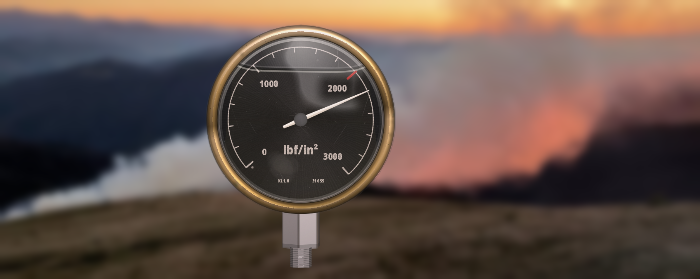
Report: 2200; psi
